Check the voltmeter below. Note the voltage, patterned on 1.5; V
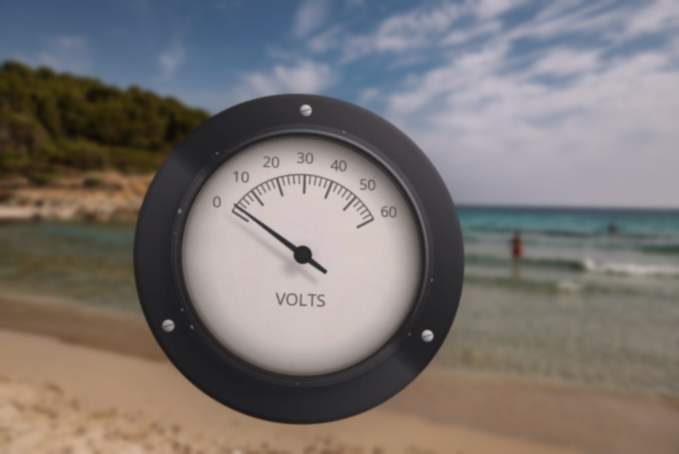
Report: 2; V
